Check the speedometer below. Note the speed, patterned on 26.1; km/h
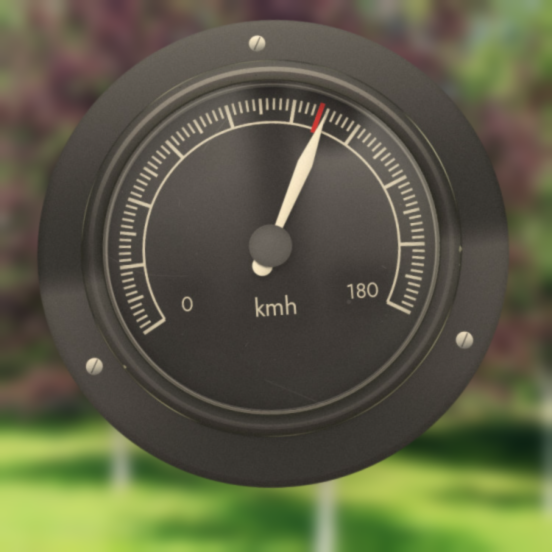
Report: 110; km/h
